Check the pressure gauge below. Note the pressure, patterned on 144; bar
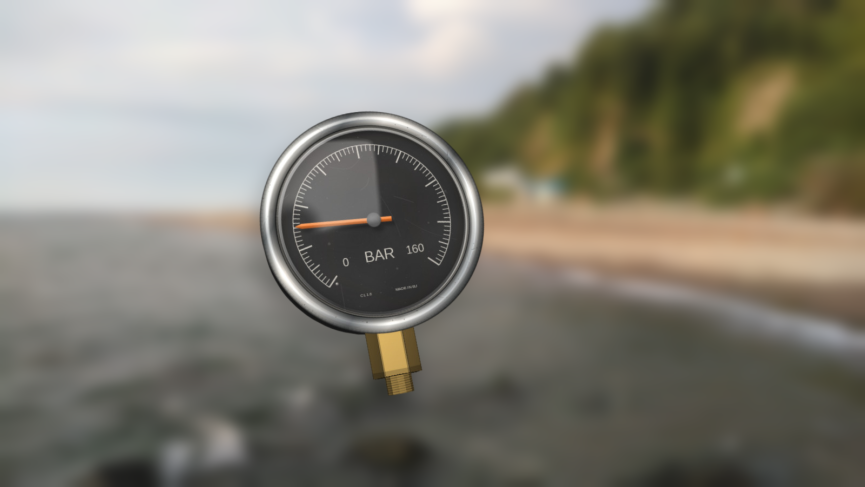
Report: 30; bar
